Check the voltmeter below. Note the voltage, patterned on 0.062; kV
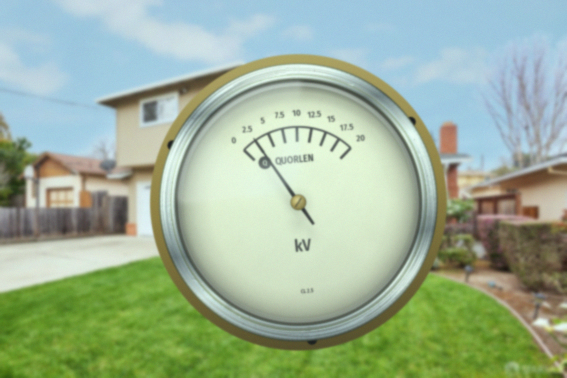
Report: 2.5; kV
